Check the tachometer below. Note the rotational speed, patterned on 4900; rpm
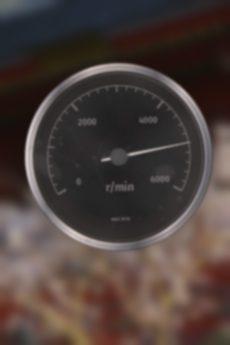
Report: 5000; rpm
